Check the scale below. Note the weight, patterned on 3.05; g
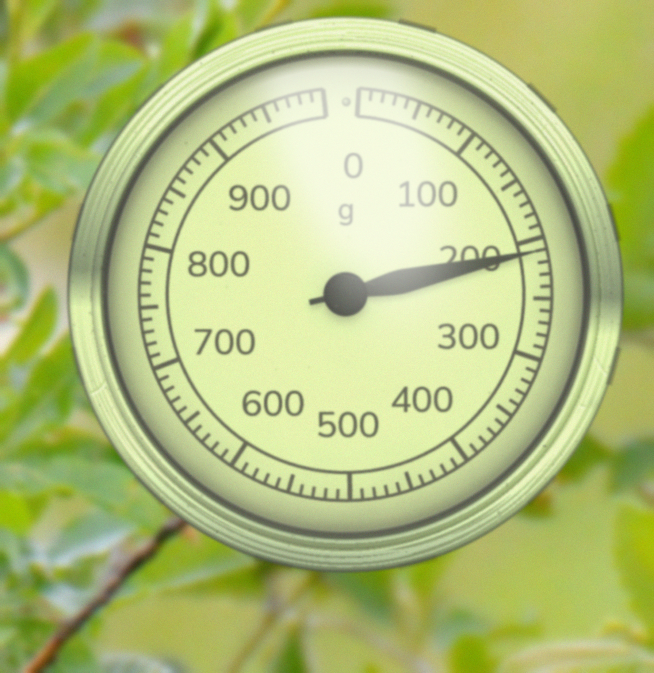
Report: 210; g
